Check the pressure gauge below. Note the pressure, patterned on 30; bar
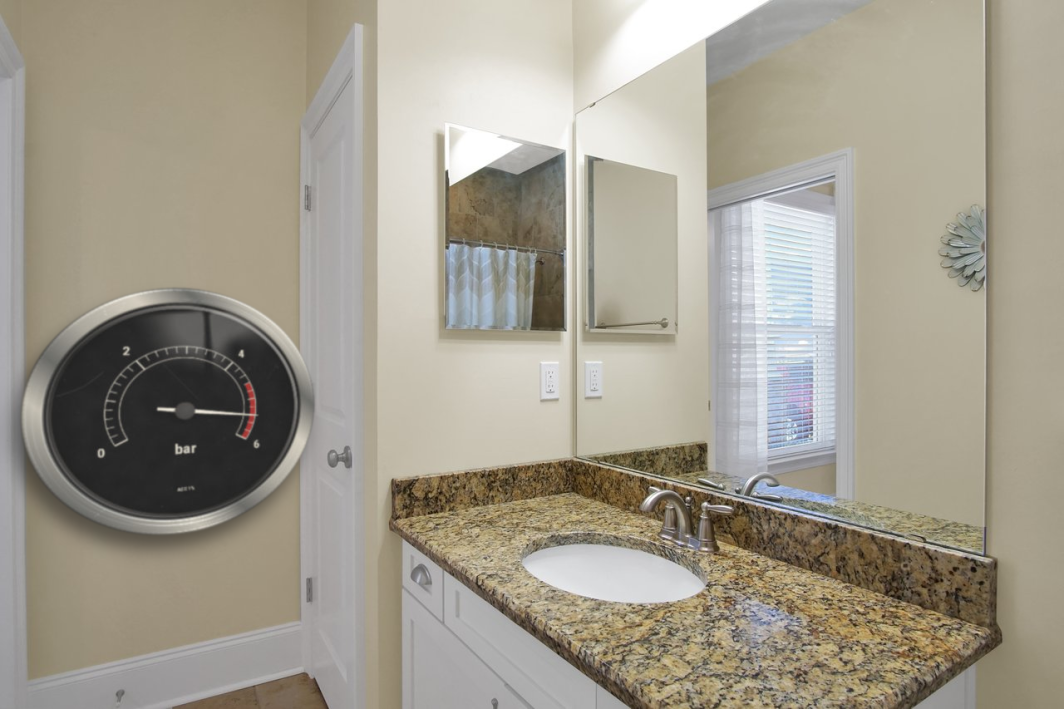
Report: 5.4; bar
